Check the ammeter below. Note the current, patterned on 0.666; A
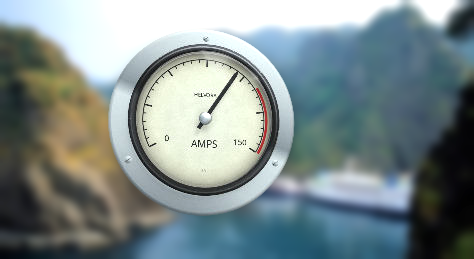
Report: 95; A
